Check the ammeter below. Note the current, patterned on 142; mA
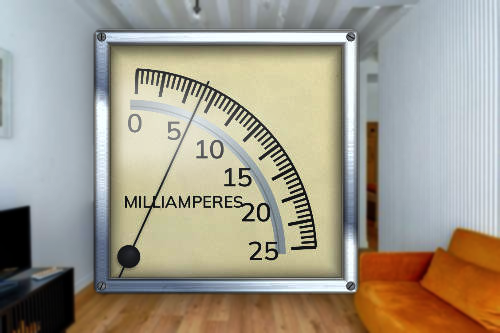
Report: 6.5; mA
